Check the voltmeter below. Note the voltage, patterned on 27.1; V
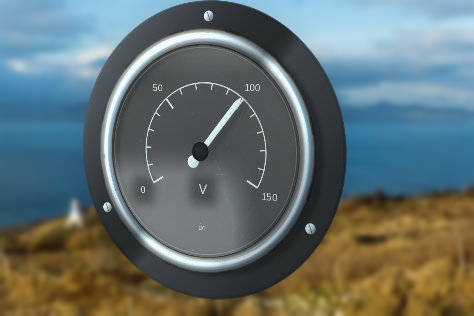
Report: 100; V
